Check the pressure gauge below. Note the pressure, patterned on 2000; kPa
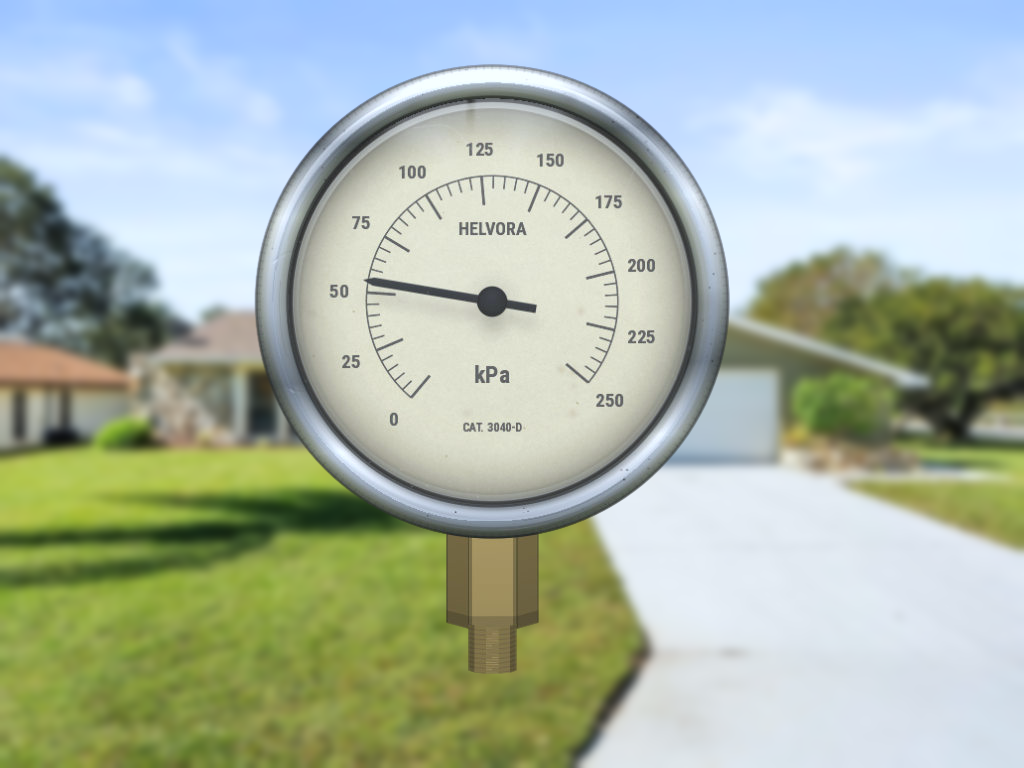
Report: 55; kPa
